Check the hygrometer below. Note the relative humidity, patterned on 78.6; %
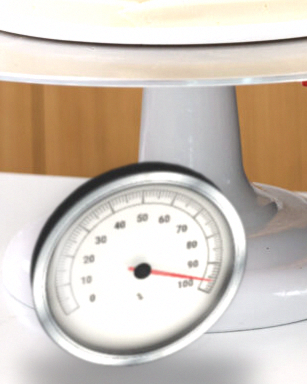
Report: 95; %
